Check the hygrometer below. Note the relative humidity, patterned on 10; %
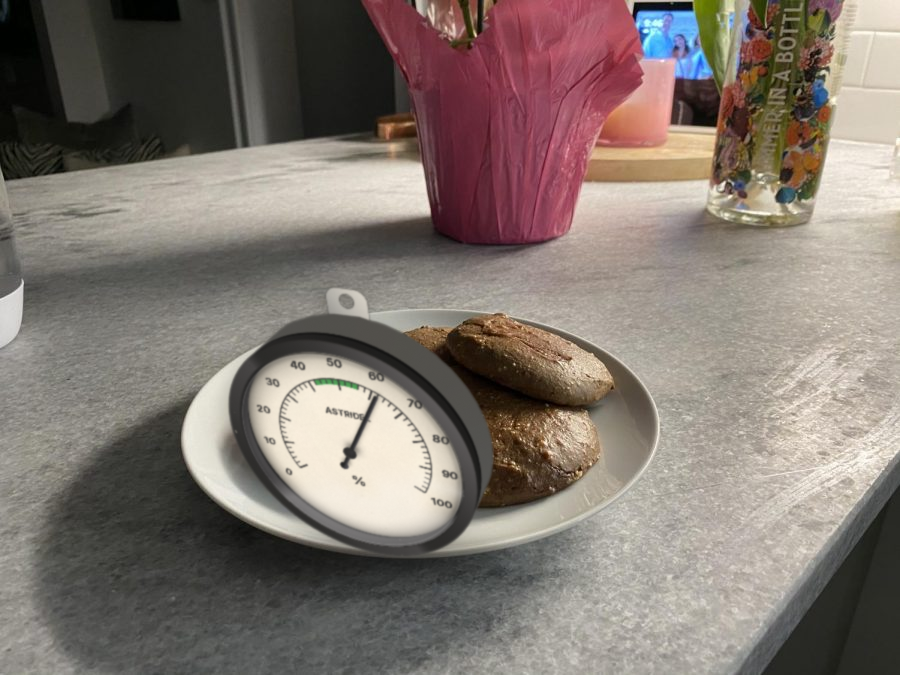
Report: 62; %
